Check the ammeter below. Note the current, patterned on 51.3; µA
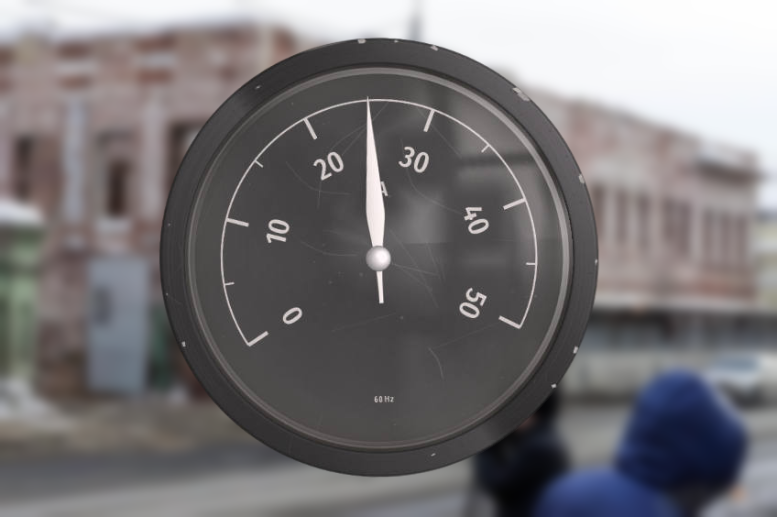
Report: 25; µA
